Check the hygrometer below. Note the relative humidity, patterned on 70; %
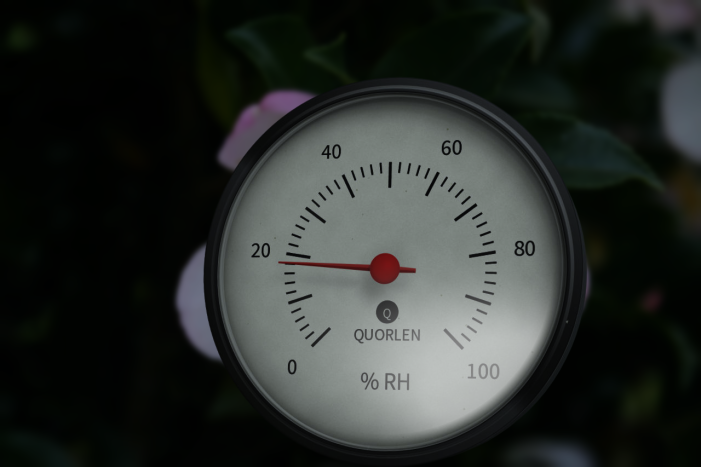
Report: 18; %
